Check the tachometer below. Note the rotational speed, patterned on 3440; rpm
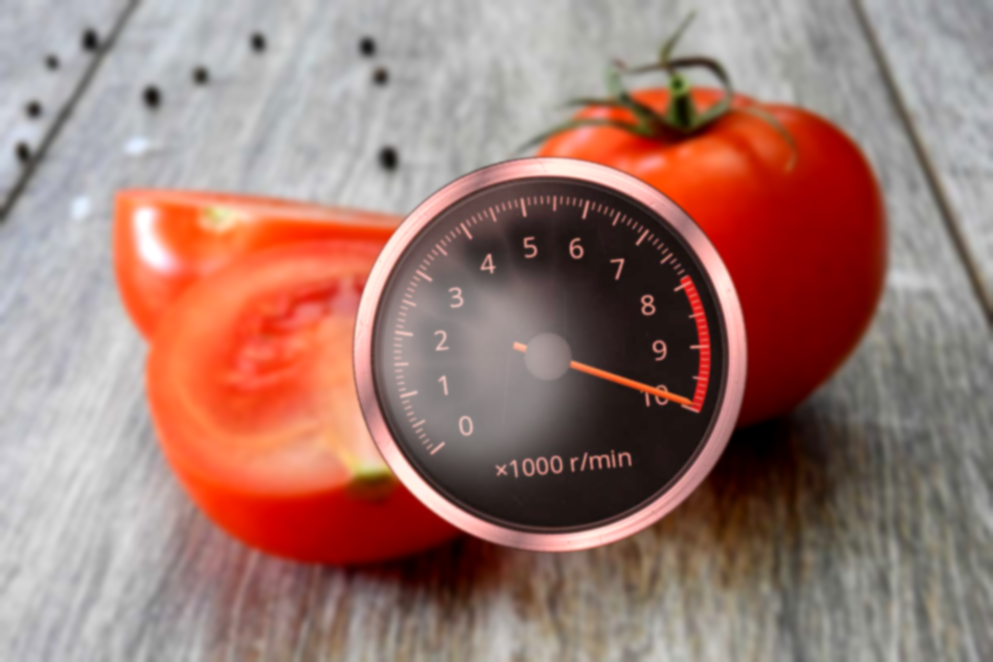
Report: 9900; rpm
